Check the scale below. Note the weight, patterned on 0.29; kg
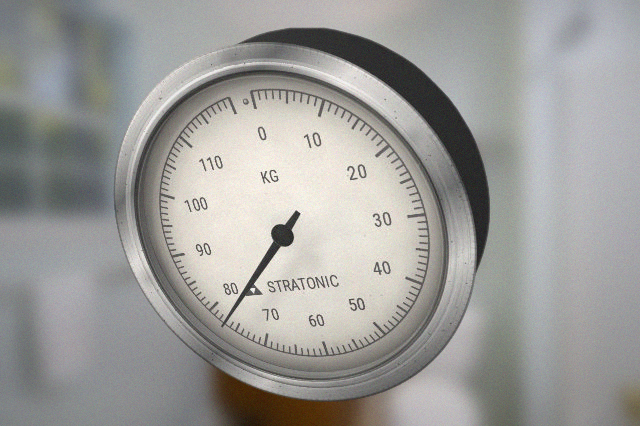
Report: 77; kg
